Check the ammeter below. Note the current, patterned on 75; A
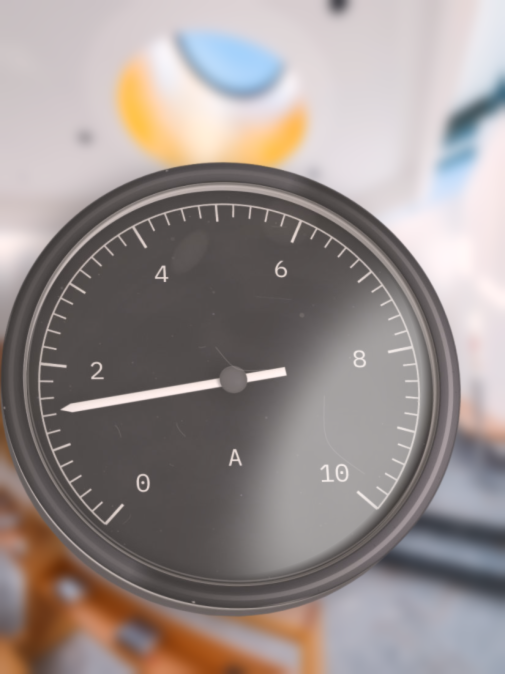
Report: 1.4; A
